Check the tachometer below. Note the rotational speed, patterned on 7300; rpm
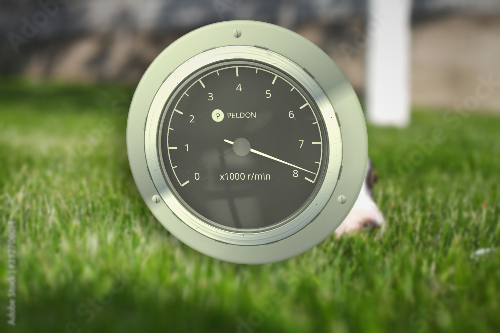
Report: 7750; rpm
